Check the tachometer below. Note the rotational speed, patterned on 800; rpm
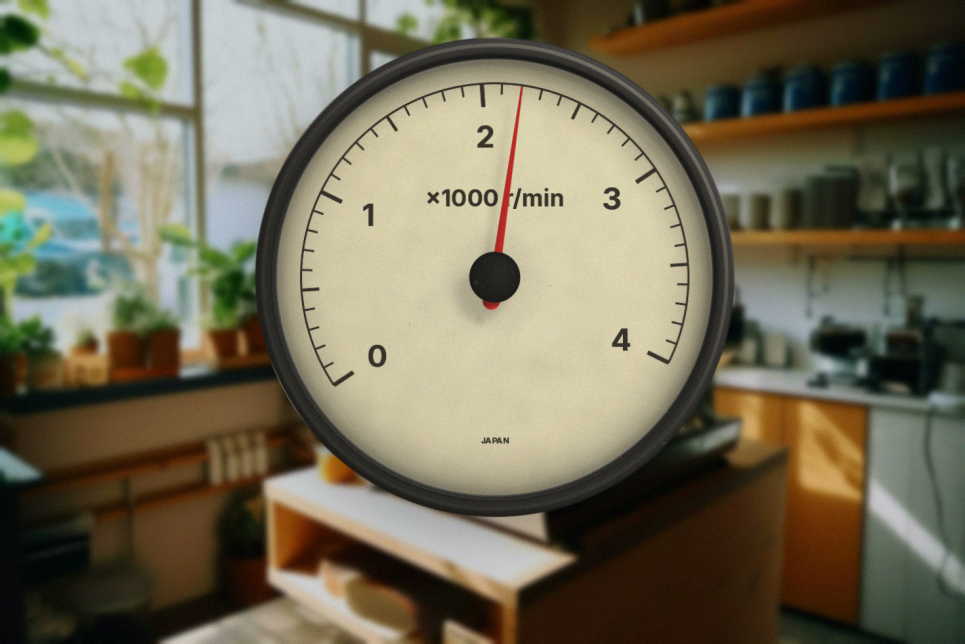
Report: 2200; rpm
